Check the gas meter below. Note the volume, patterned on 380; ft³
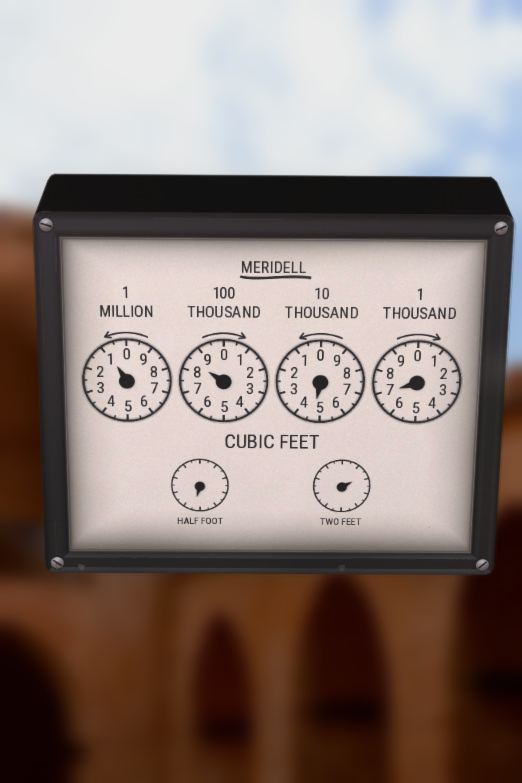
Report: 84700; ft³
